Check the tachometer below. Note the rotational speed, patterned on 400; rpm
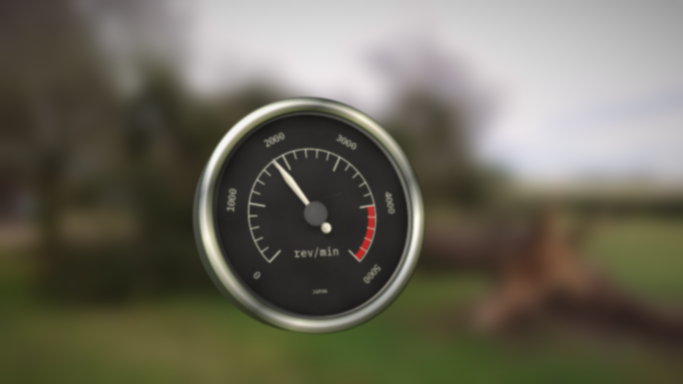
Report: 1800; rpm
